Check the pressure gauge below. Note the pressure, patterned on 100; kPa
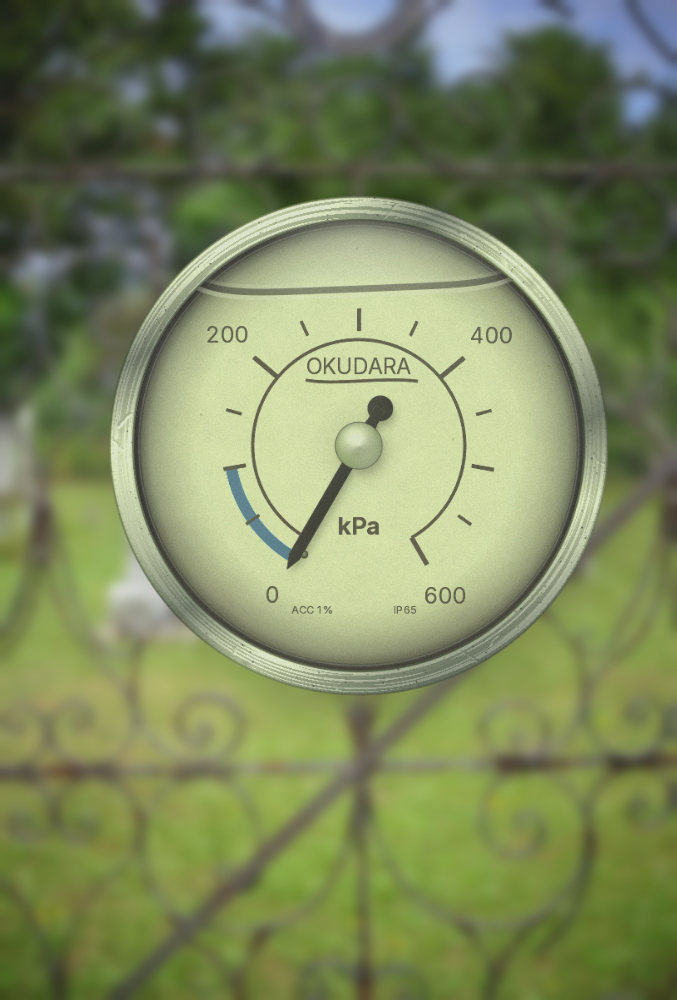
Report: 0; kPa
